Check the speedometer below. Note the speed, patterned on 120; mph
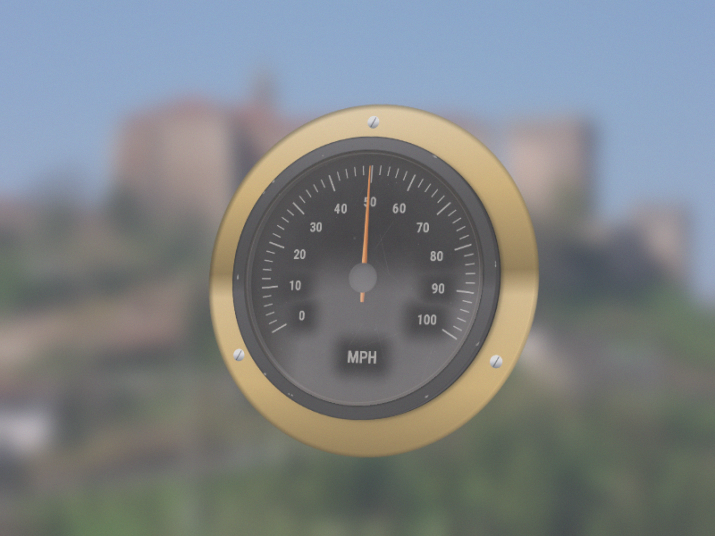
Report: 50; mph
